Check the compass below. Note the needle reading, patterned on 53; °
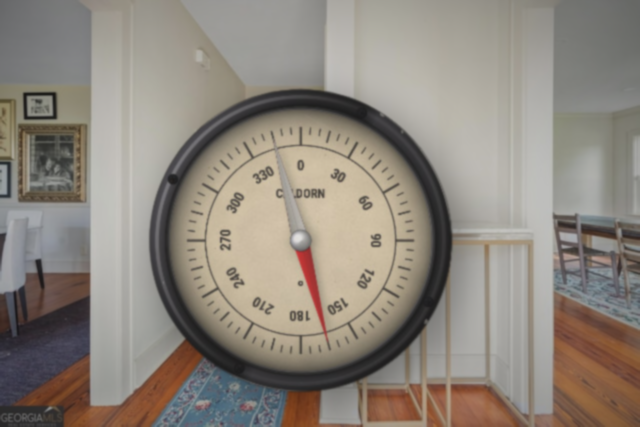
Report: 165; °
